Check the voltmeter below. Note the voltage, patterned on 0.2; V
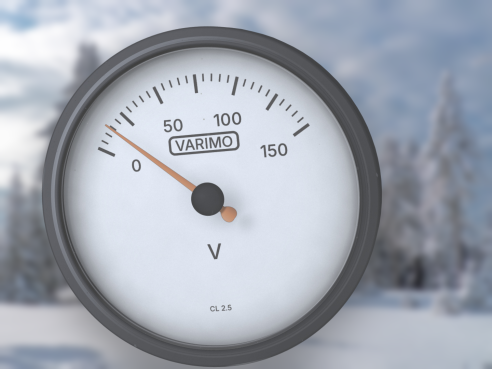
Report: 15; V
